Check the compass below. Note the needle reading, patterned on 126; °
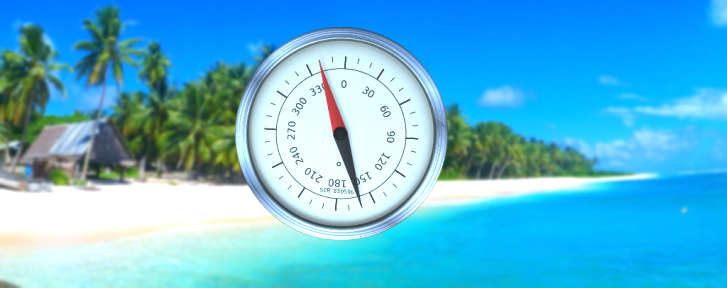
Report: 340; °
